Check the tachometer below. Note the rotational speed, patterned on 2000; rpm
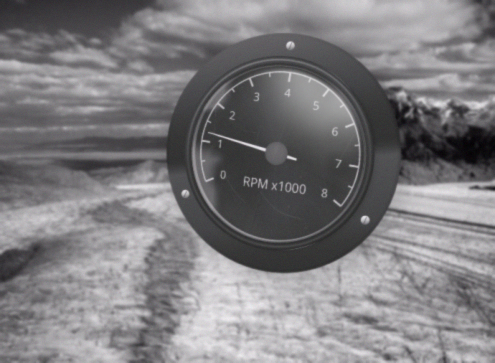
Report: 1250; rpm
